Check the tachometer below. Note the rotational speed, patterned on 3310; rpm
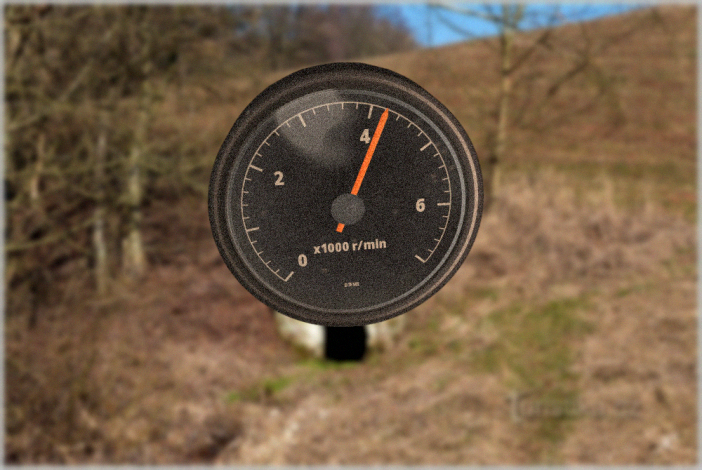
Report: 4200; rpm
